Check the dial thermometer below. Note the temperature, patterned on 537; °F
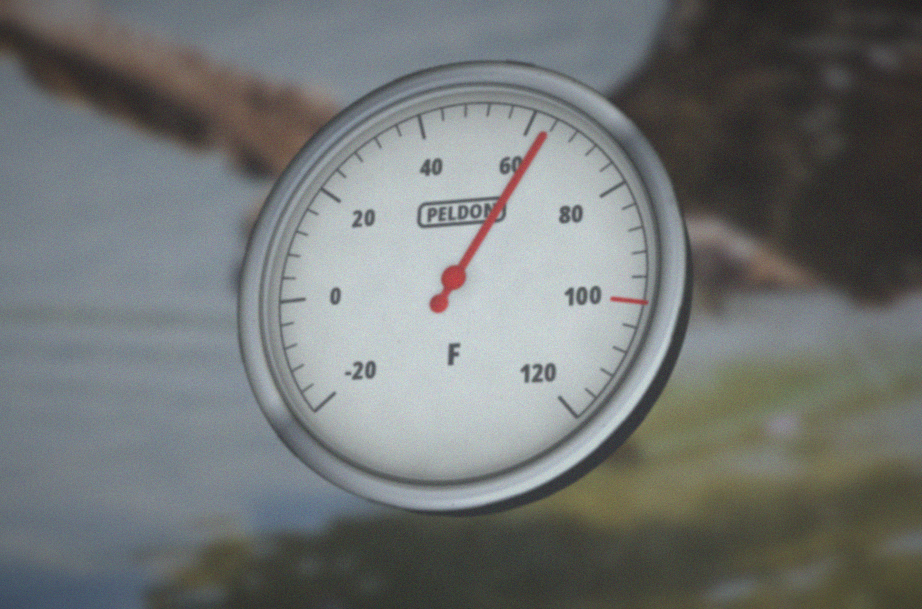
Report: 64; °F
